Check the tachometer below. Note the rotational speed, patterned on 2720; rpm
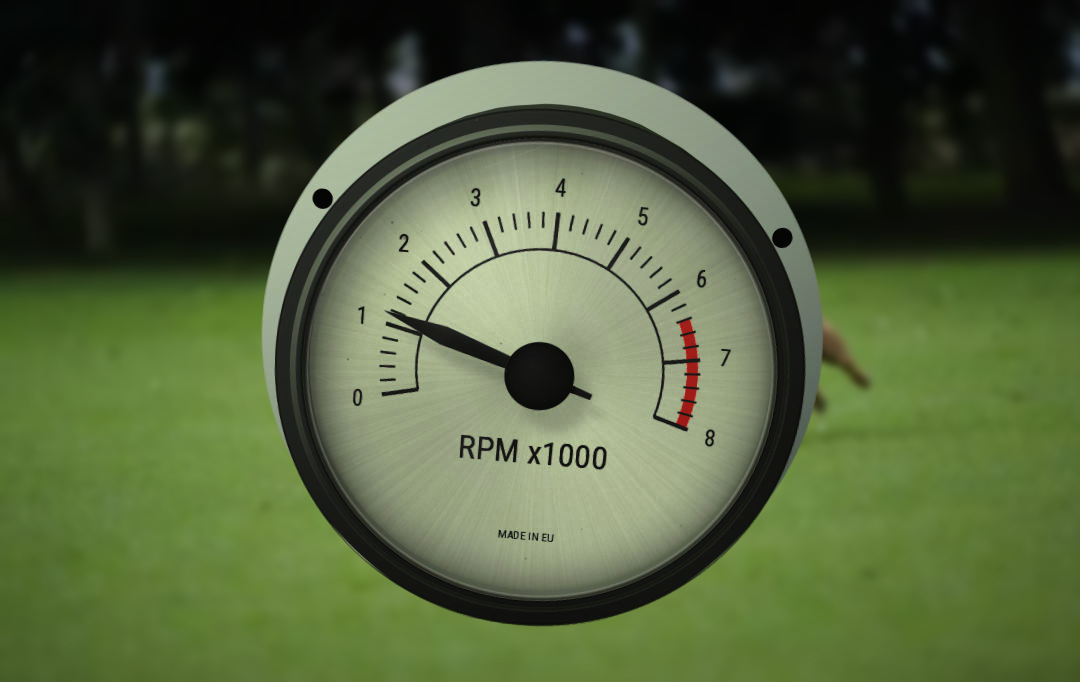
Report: 1200; rpm
